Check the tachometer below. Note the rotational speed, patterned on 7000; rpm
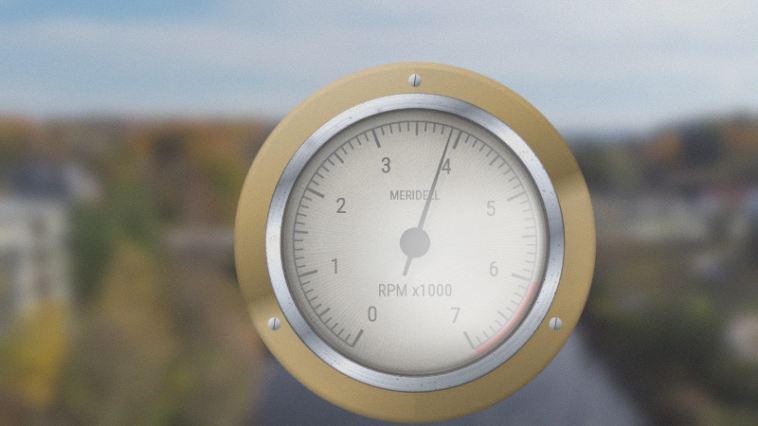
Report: 3900; rpm
